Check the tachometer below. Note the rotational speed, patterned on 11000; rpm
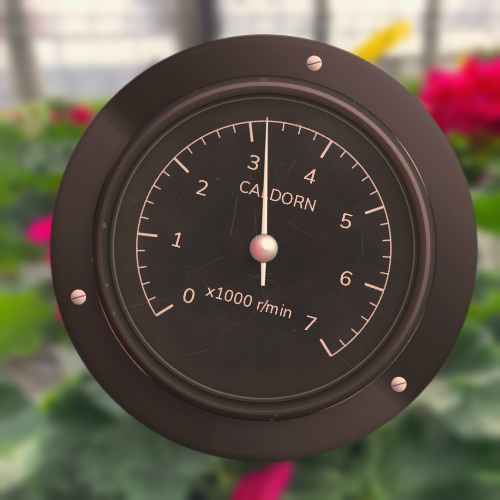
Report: 3200; rpm
